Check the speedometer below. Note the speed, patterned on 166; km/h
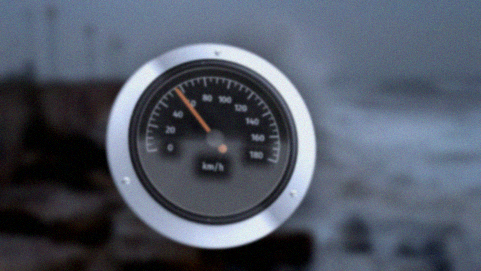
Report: 55; km/h
